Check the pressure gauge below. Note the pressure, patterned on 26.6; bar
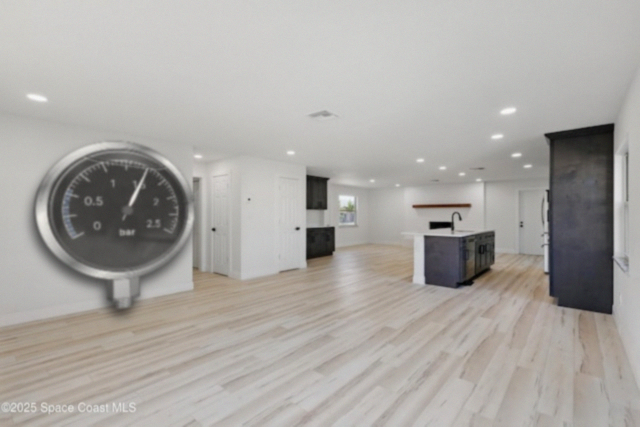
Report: 1.5; bar
